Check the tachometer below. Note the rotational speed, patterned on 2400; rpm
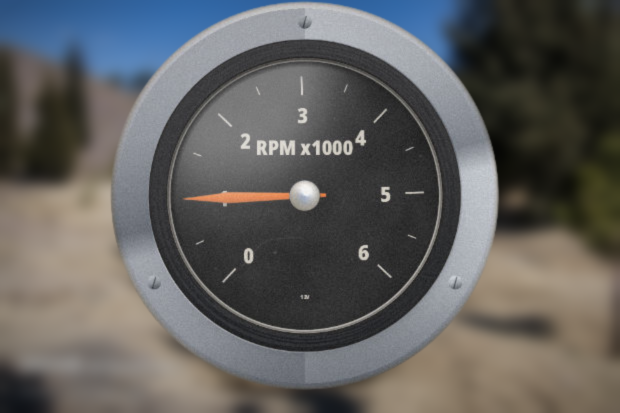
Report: 1000; rpm
